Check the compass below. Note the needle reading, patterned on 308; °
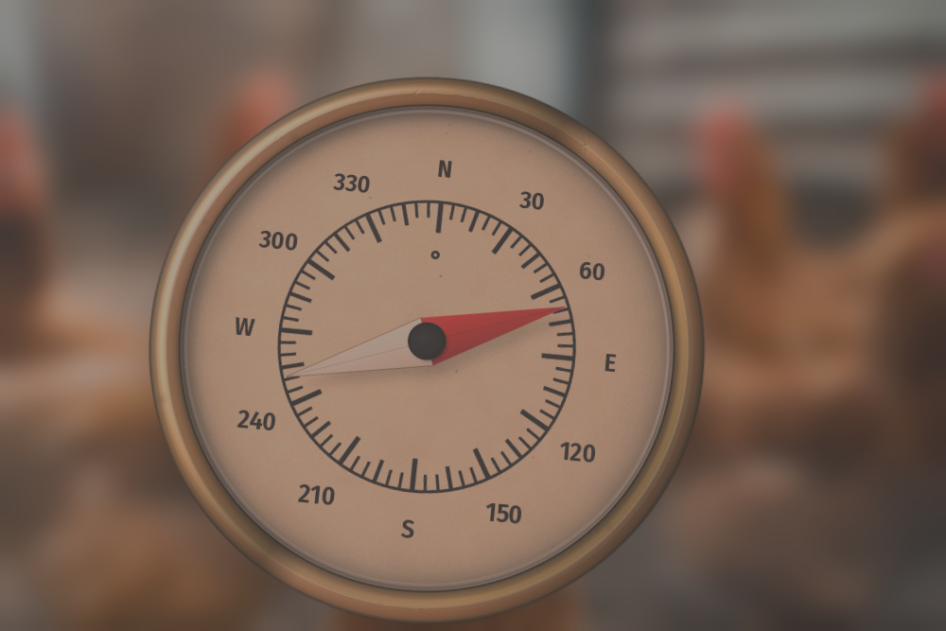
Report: 70; °
